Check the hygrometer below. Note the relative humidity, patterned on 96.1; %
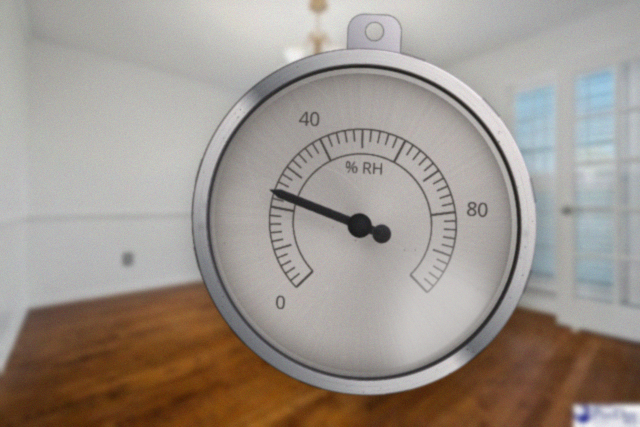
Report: 24; %
